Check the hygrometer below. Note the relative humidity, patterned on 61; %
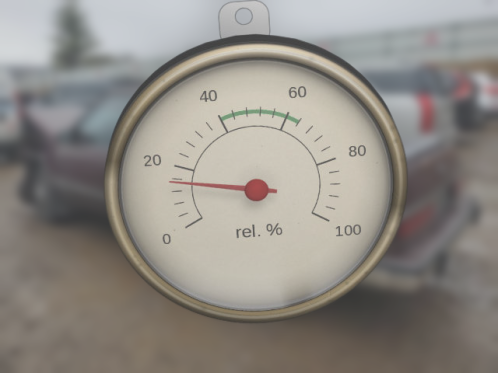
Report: 16; %
